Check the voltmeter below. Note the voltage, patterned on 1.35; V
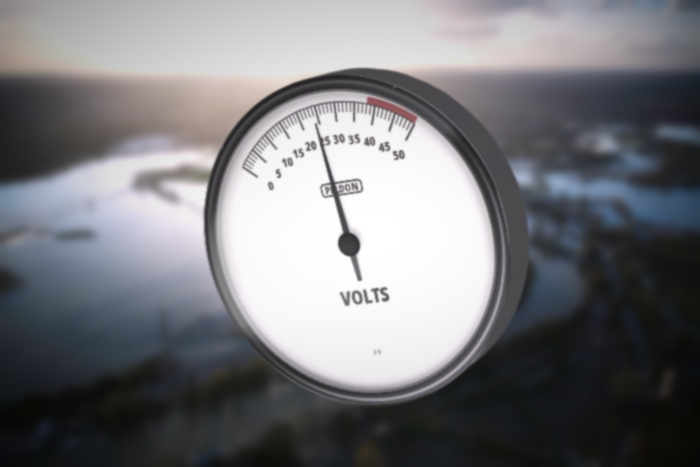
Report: 25; V
